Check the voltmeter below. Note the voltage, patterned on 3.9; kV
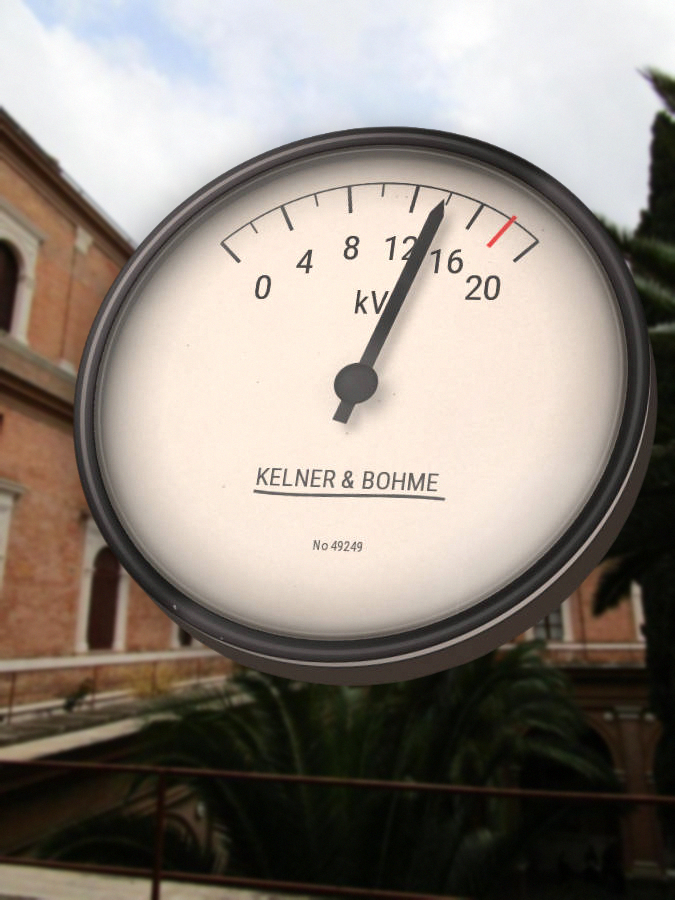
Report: 14; kV
